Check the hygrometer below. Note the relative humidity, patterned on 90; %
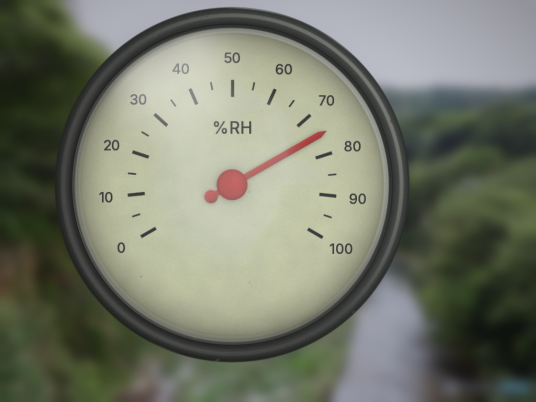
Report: 75; %
